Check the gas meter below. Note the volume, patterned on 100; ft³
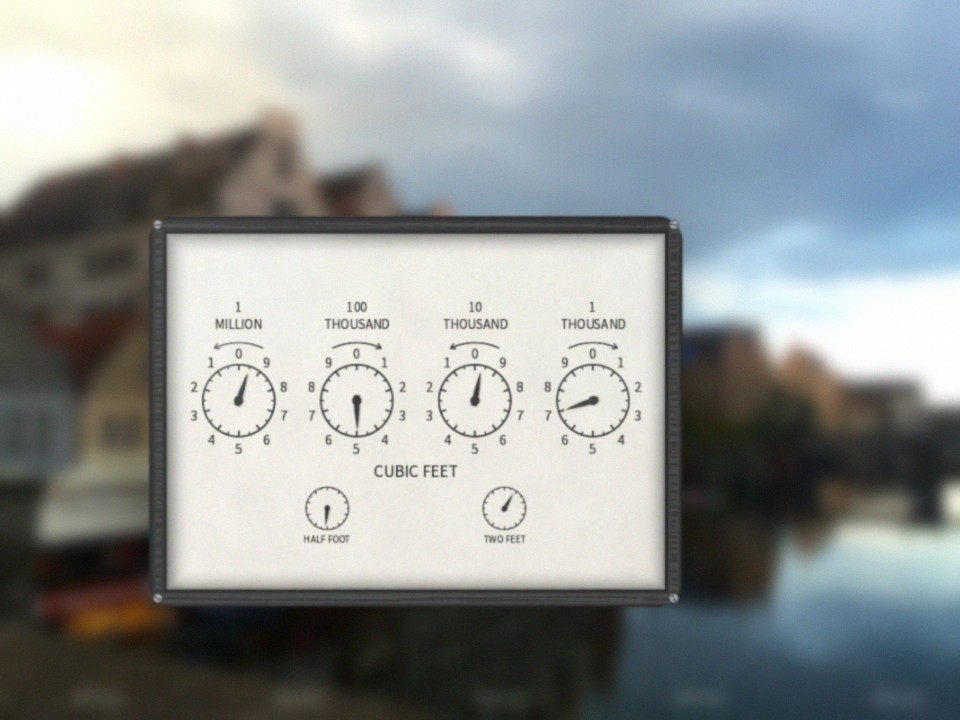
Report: 949700; ft³
